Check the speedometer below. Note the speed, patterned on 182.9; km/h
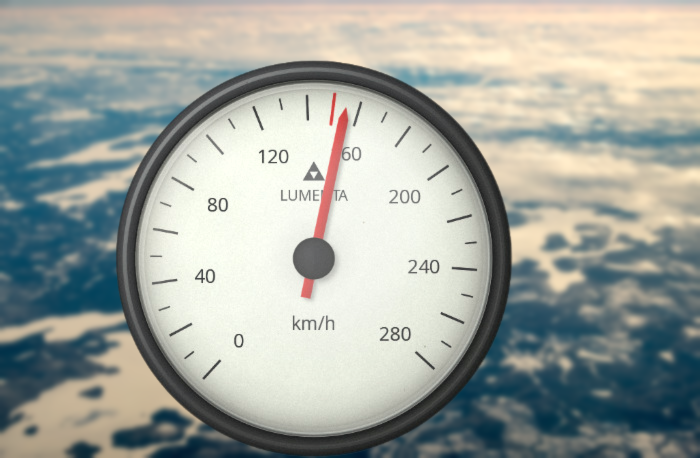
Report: 155; km/h
